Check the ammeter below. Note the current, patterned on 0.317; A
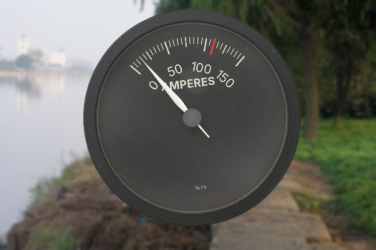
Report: 15; A
